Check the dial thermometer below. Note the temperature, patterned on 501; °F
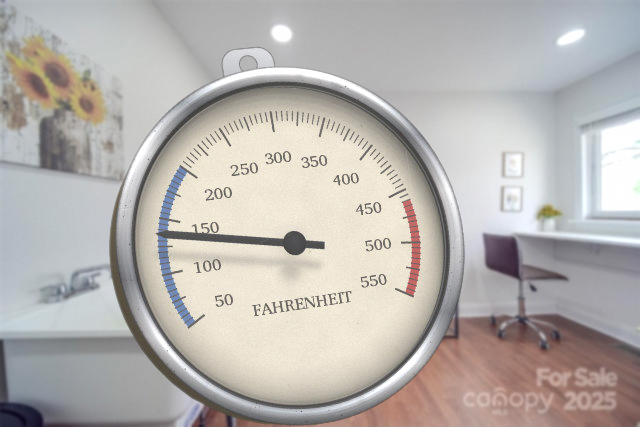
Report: 135; °F
